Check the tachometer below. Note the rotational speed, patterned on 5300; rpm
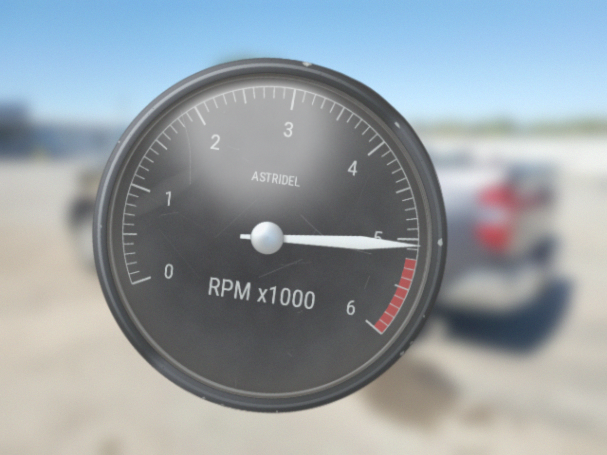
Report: 5050; rpm
